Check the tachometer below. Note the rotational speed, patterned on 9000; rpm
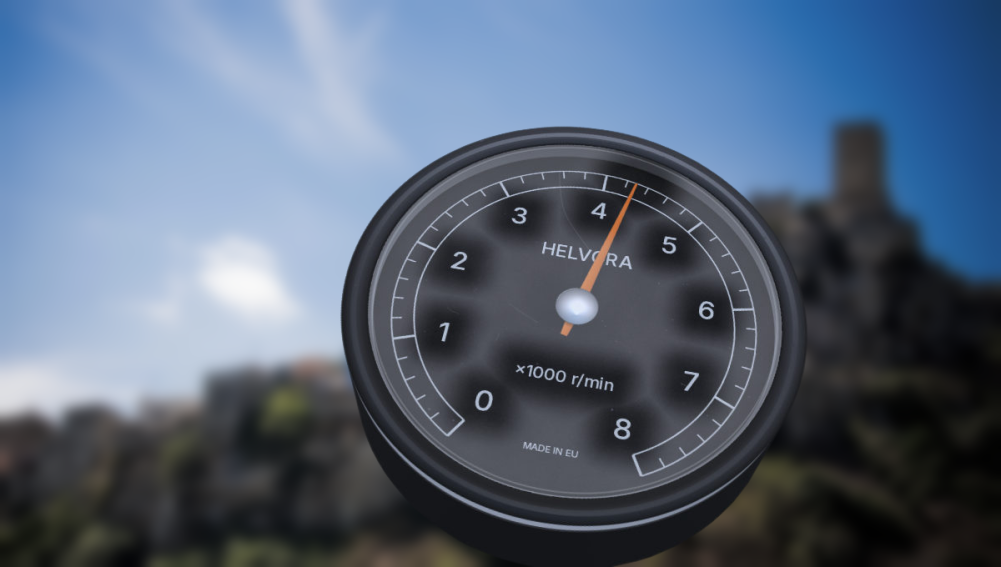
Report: 4300; rpm
